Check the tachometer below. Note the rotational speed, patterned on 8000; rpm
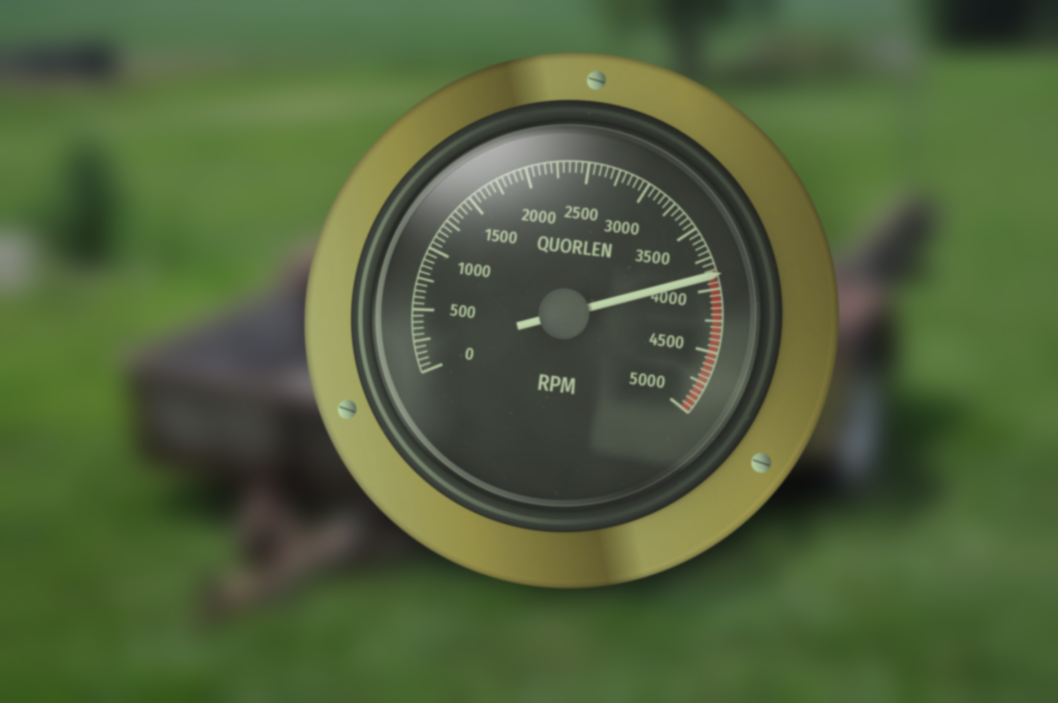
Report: 3900; rpm
